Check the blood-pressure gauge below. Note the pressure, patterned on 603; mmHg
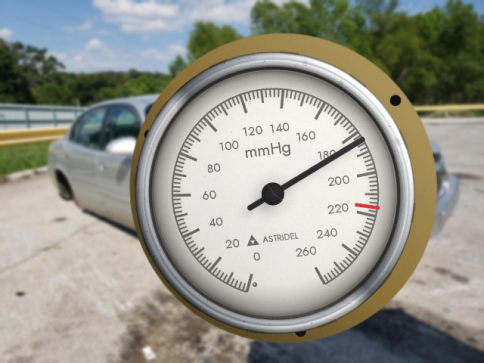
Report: 184; mmHg
